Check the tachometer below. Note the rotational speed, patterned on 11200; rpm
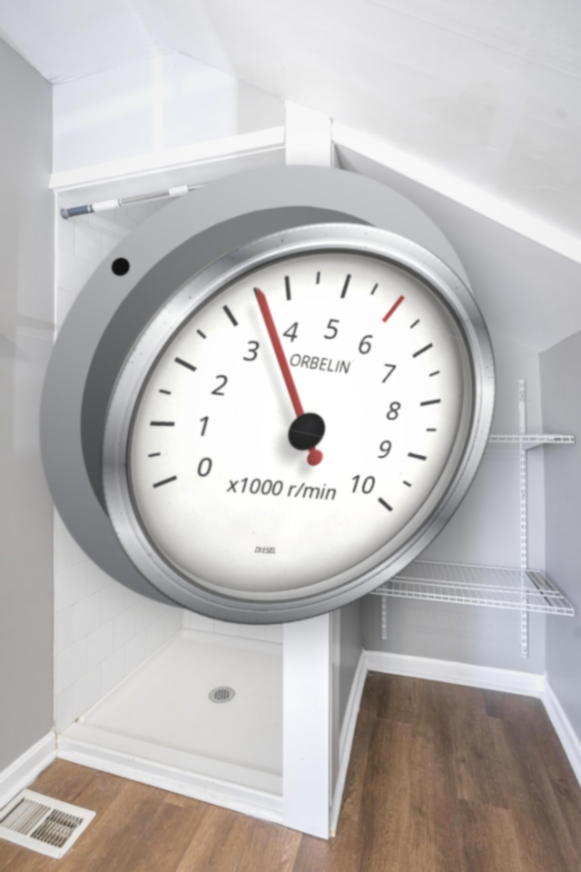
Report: 3500; rpm
